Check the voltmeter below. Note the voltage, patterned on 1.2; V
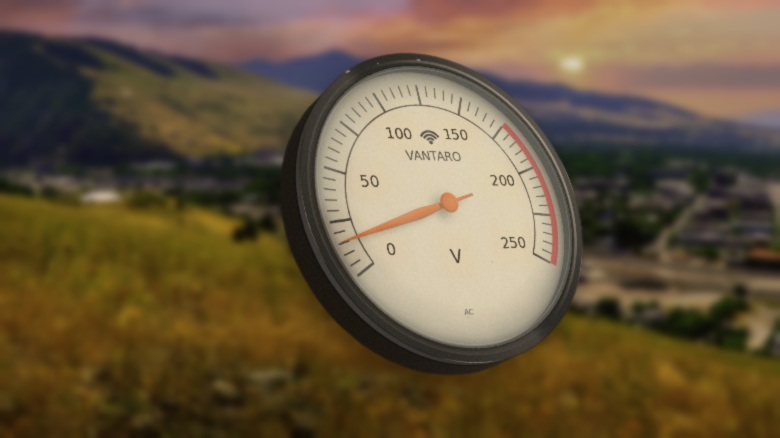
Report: 15; V
